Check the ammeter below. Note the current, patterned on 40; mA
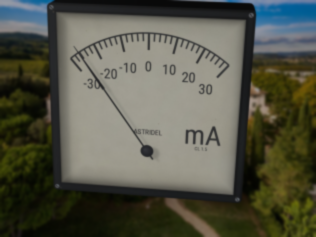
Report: -26; mA
